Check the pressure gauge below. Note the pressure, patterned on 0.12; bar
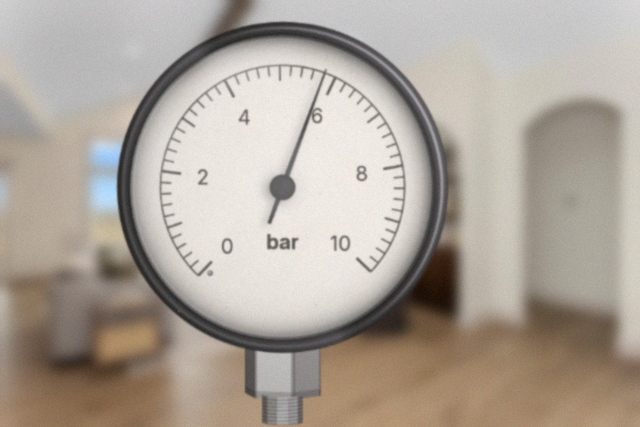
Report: 5.8; bar
